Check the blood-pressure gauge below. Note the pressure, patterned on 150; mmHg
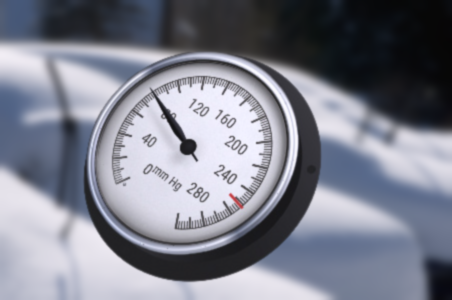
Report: 80; mmHg
